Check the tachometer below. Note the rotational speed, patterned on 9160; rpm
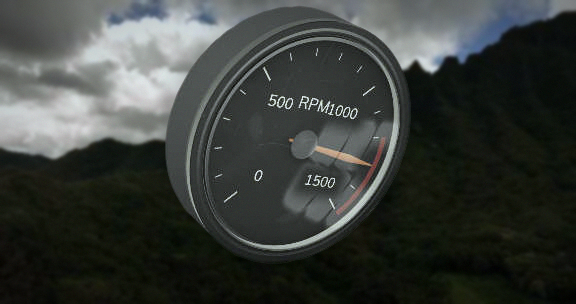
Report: 1300; rpm
